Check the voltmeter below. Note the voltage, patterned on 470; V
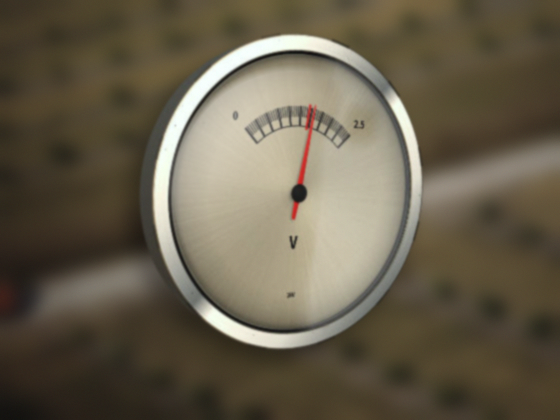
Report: 1.5; V
